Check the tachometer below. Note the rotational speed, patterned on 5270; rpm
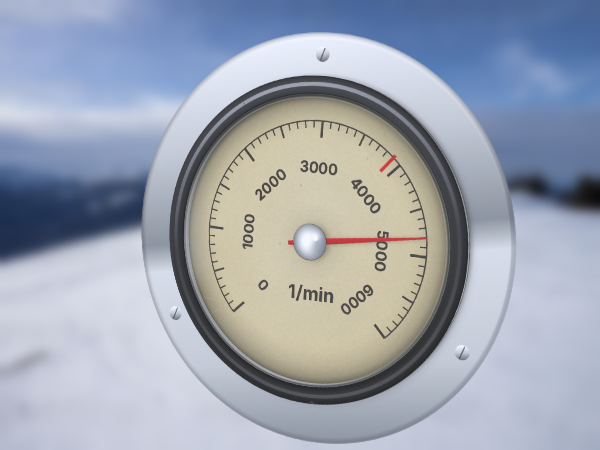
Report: 4800; rpm
